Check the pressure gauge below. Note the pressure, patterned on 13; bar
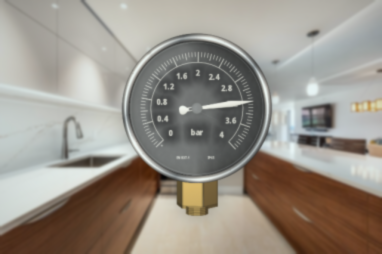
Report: 3.2; bar
